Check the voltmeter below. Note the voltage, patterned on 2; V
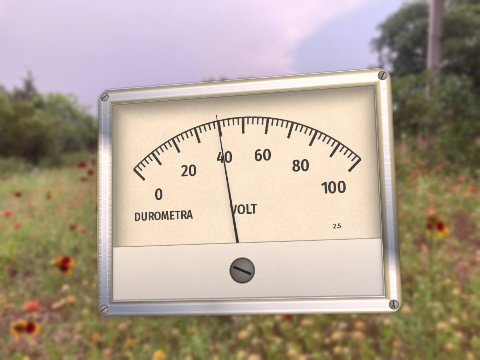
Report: 40; V
